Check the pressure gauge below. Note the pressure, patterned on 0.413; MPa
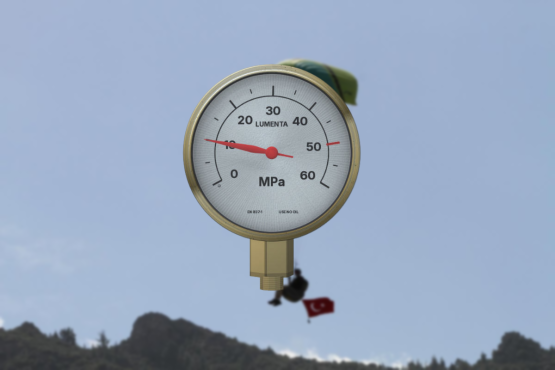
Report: 10; MPa
